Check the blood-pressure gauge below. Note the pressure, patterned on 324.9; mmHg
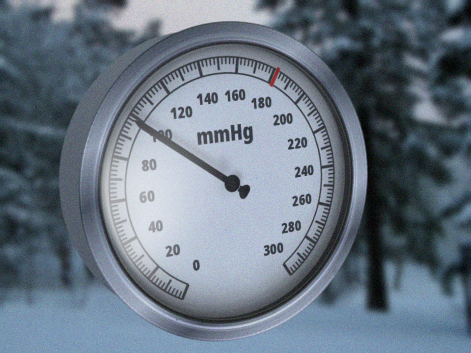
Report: 98; mmHg
